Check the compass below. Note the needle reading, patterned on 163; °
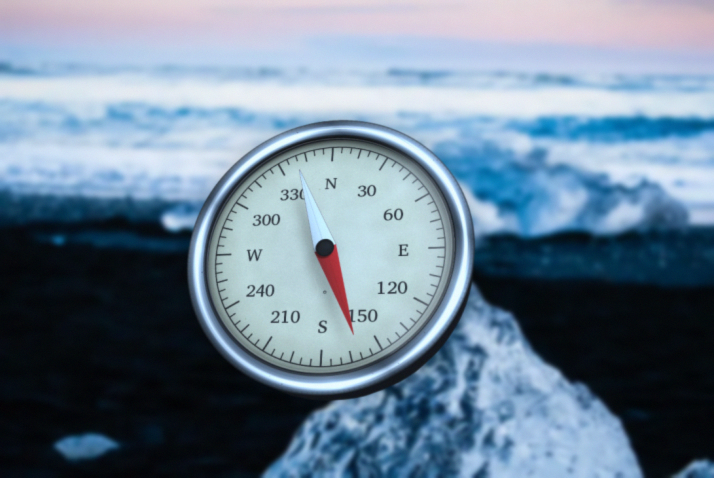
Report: 160; °
